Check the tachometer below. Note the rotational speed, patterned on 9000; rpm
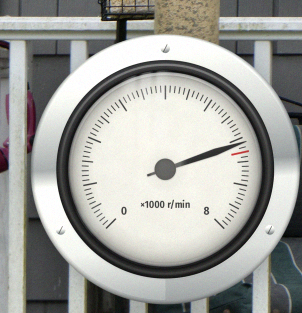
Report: 6100; rpm
